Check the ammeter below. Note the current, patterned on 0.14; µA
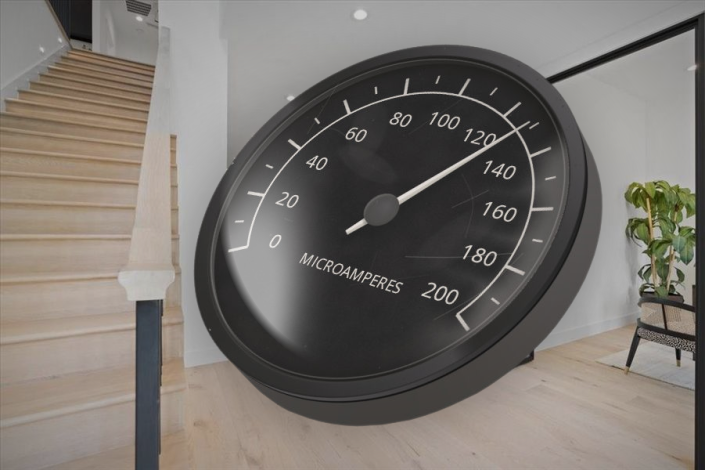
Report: 130; µA
